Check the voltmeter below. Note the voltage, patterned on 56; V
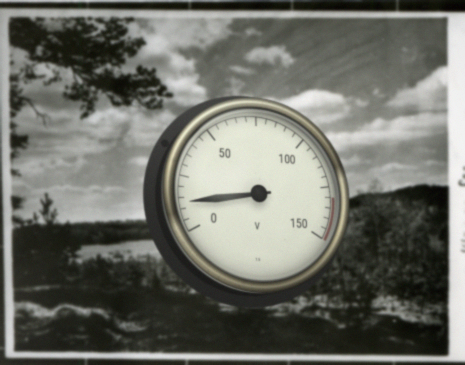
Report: 12.5; V
